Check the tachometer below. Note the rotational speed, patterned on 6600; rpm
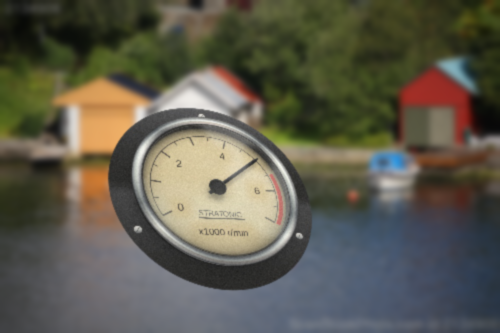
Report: 5000; rpm
